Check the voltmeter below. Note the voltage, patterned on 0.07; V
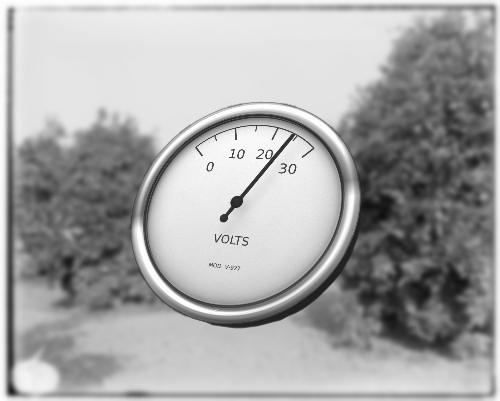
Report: 25; V
